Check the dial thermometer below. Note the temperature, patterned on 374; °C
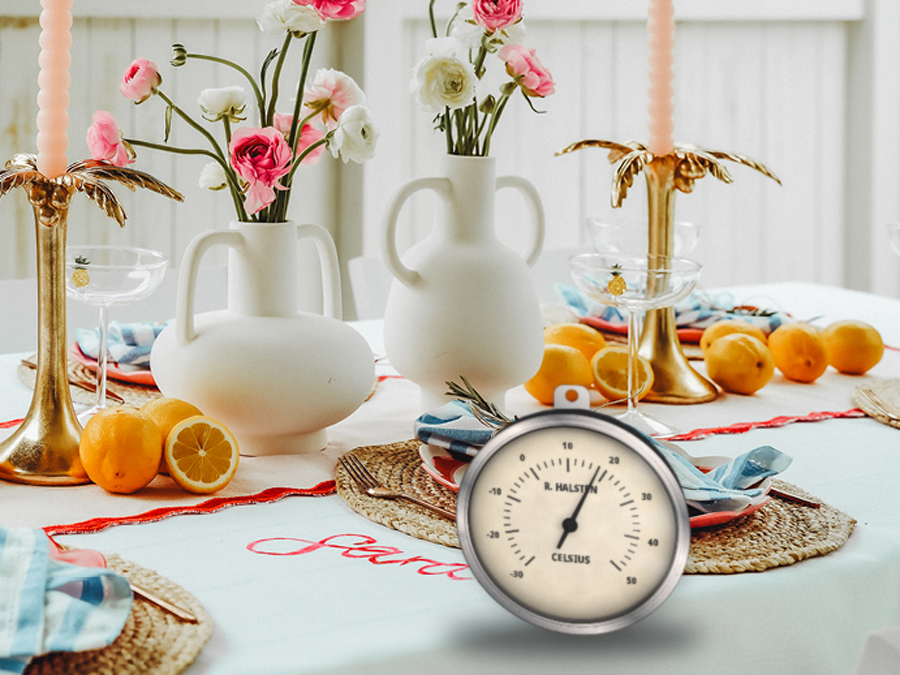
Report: 18; °C
